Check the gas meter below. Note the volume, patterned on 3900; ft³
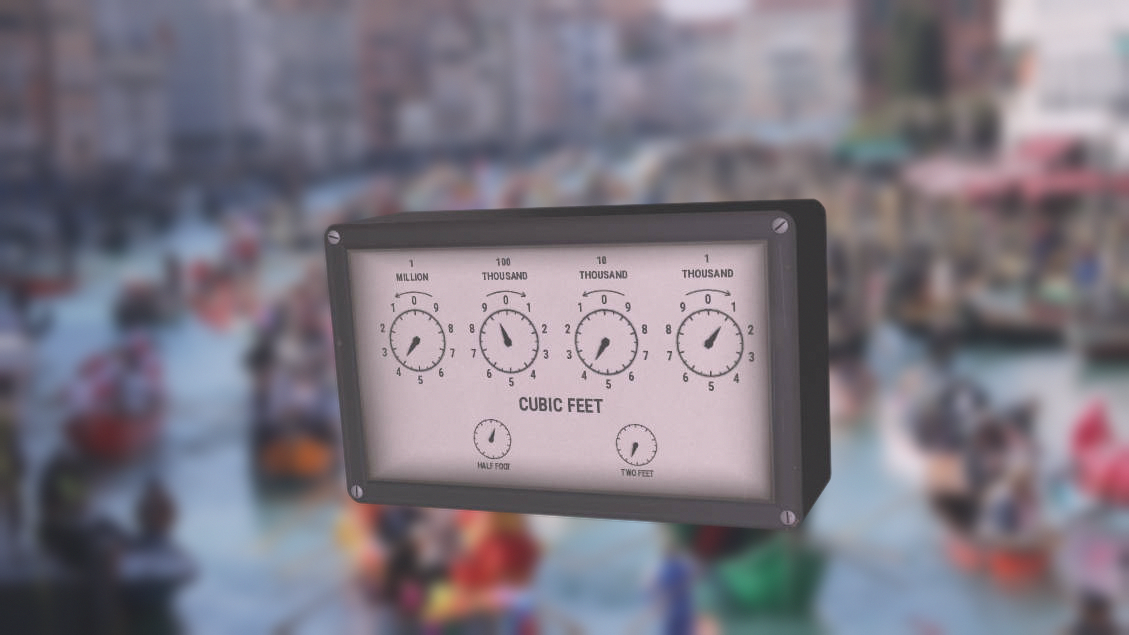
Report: 394100; ft³
